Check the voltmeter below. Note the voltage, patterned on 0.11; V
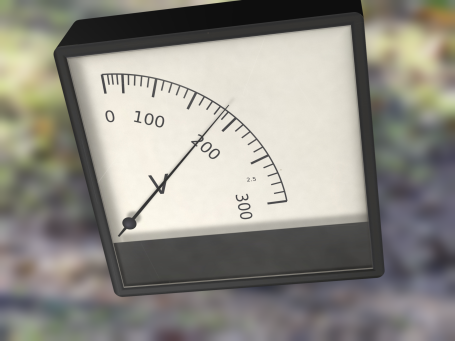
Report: 185; V
